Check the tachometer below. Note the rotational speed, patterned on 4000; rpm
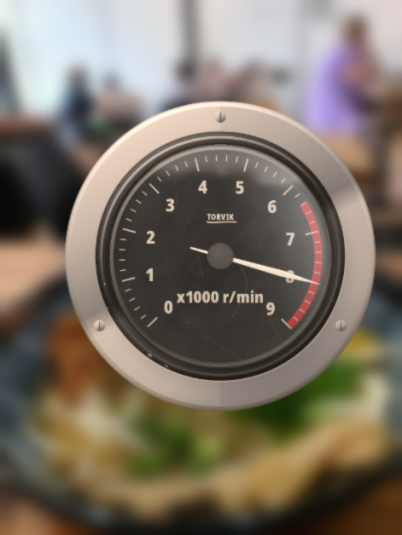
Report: 8000; rpm
